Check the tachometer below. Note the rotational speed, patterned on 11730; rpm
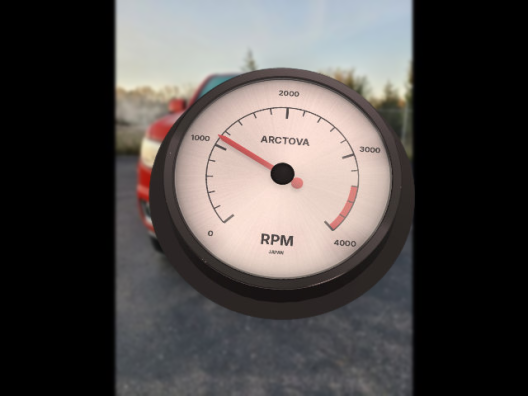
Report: 1100; rpm
